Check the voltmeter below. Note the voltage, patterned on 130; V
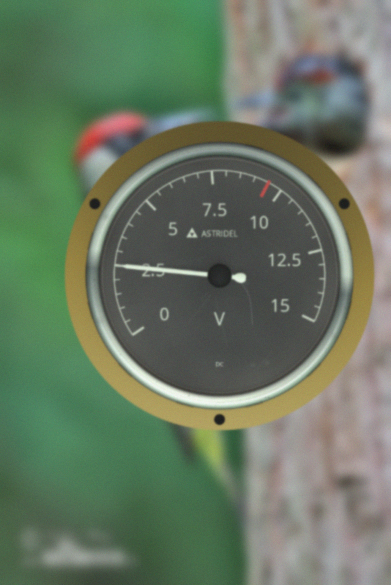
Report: 2.5; V
